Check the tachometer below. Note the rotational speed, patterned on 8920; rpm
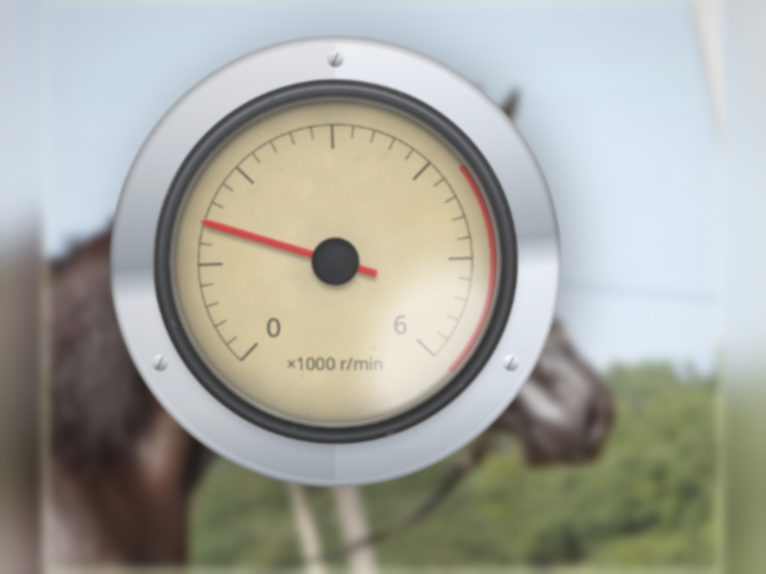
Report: 1400; rpm
